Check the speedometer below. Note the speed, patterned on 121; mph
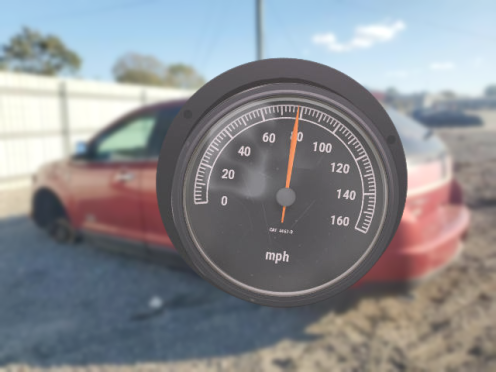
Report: 78; mph
